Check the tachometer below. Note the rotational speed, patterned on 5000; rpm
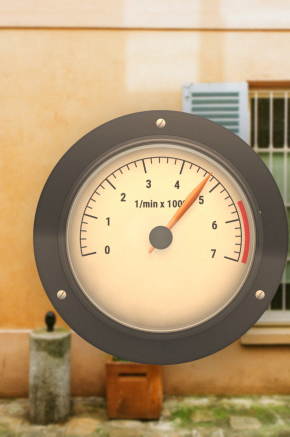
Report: 4700; rpm
